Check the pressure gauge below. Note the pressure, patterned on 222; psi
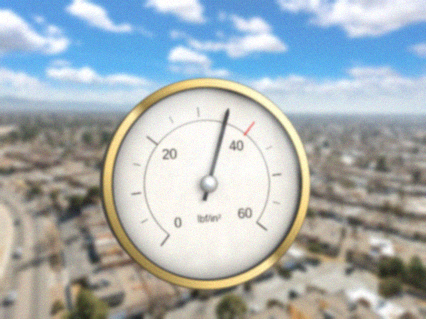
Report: 35; psi
